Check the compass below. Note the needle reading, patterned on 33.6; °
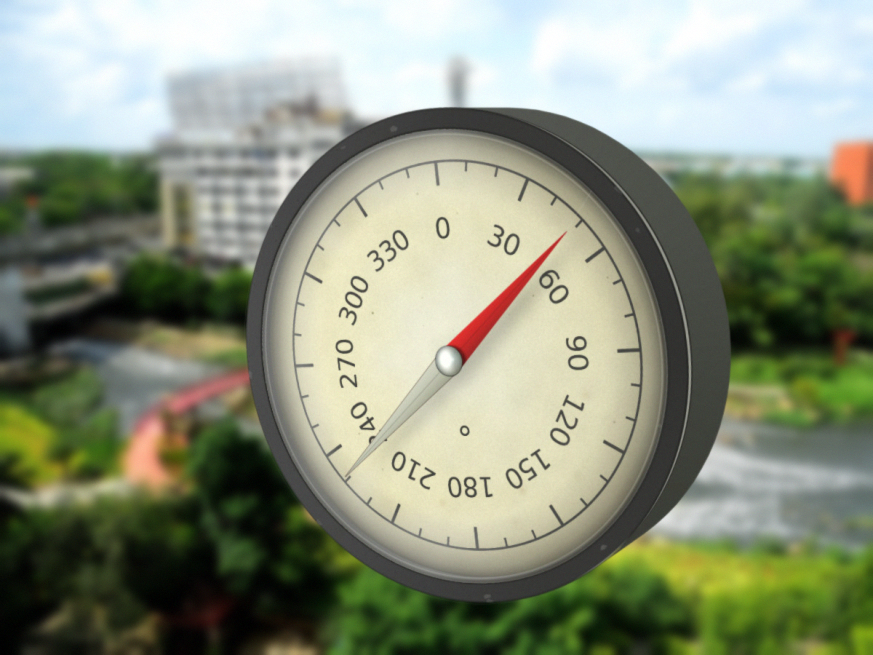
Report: 50; °
